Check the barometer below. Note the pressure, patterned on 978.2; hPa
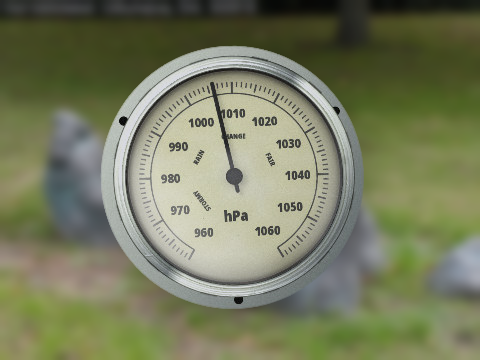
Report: 1006; hPa
